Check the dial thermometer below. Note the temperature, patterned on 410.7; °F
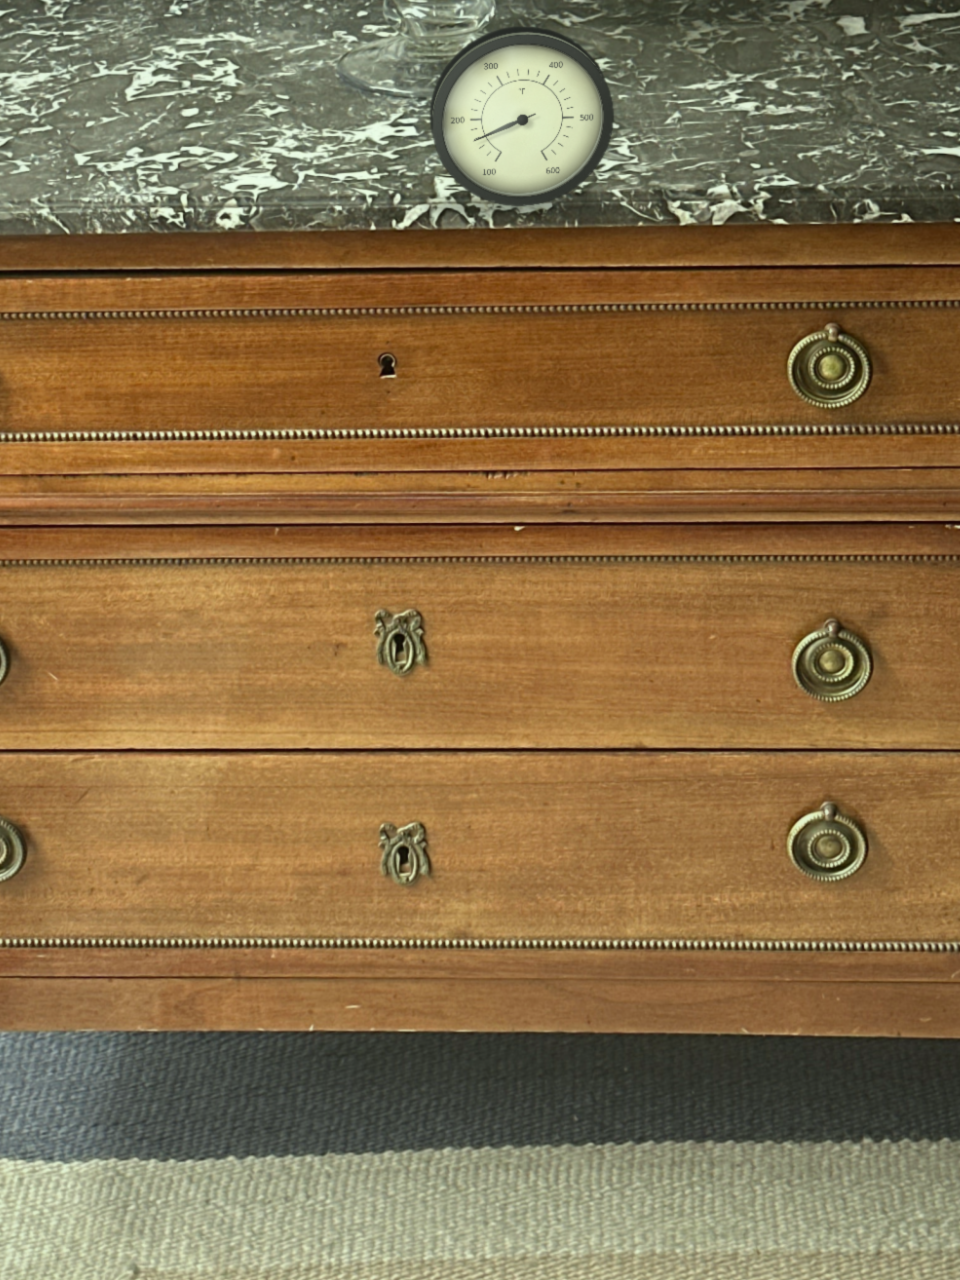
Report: 160; °F
